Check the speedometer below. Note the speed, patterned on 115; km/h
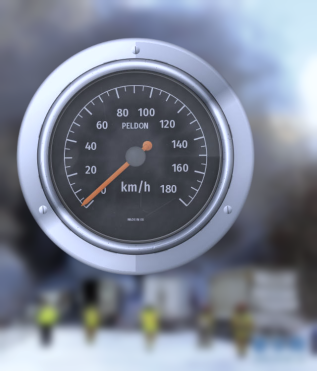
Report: 2.5; km/h
